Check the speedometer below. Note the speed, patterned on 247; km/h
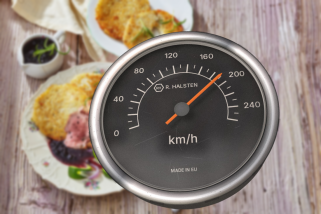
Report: 190; km/h
